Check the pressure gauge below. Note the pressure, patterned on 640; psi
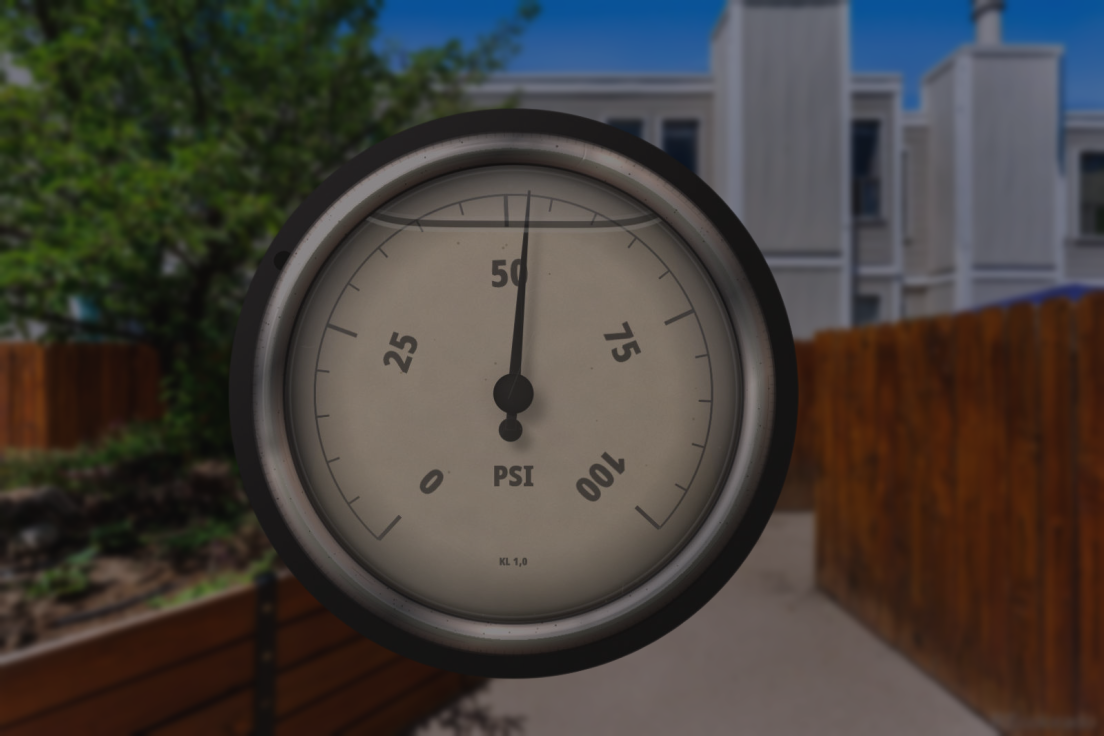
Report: 52.5; psi
